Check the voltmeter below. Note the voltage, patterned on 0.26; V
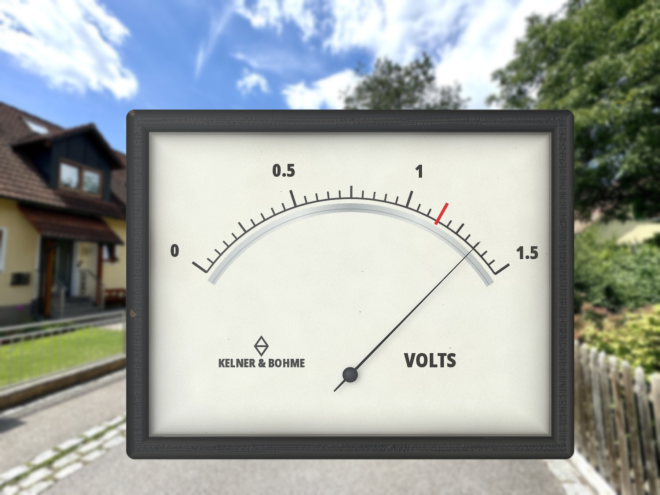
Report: 1.35; V
